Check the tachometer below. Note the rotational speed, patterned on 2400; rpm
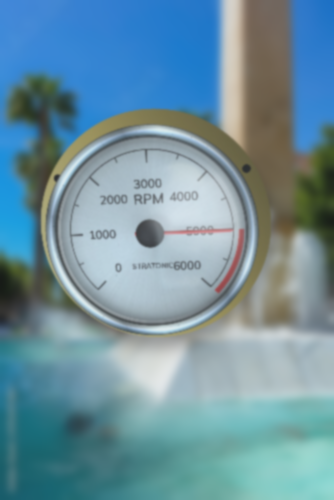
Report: 5000; rpm
